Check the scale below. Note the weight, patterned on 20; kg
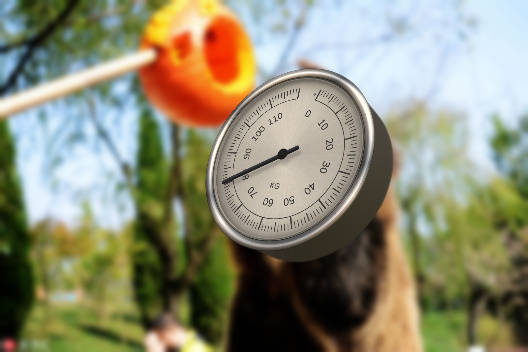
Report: 80; kg
